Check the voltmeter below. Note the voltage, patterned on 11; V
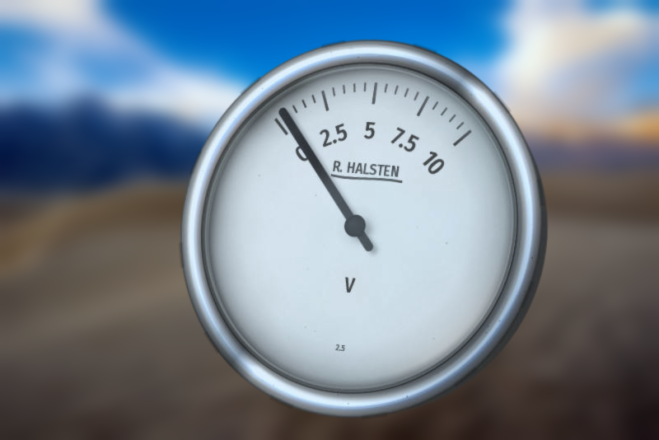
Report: 0.5; V
